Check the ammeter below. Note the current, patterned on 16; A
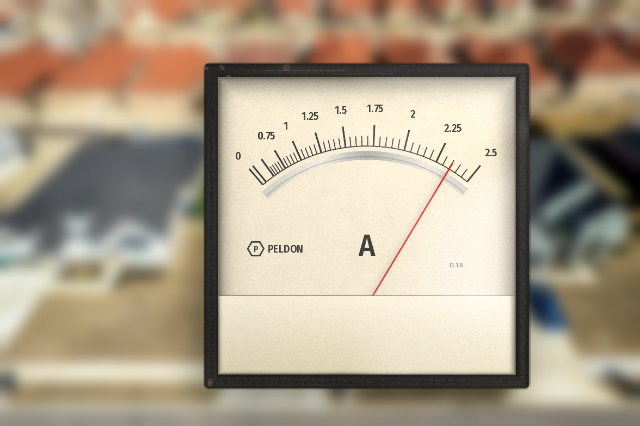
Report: 2.35; A
